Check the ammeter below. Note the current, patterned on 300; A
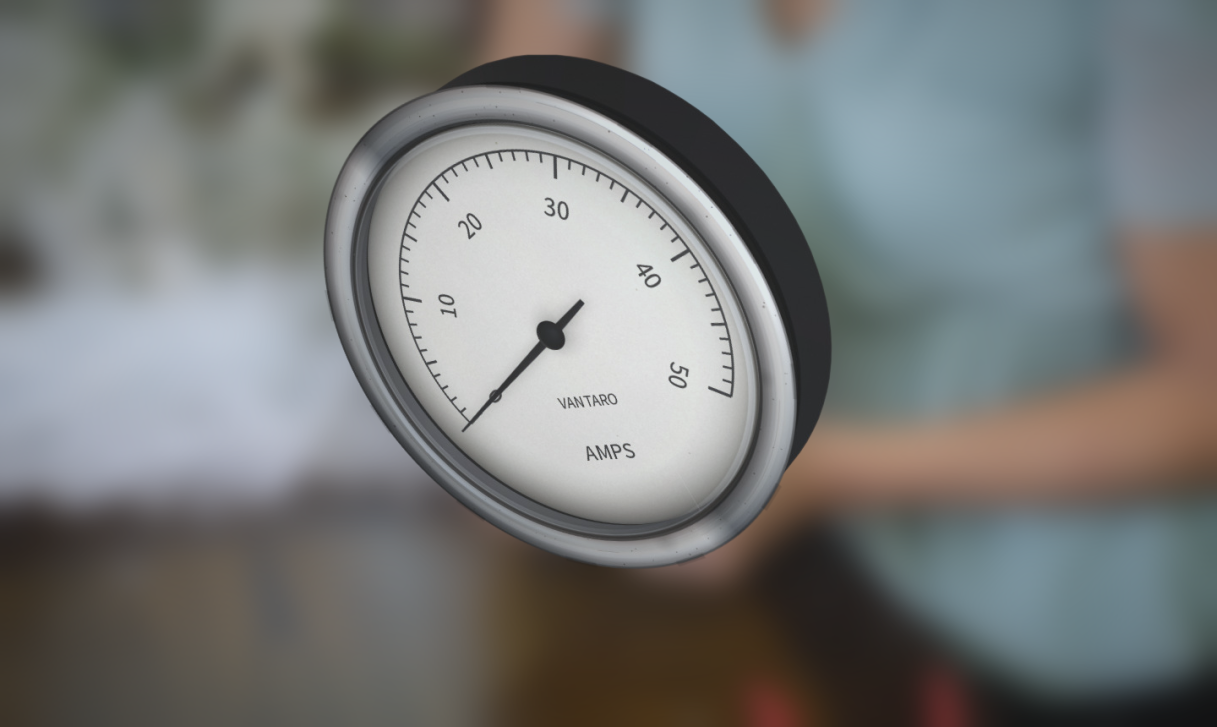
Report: 0; A
